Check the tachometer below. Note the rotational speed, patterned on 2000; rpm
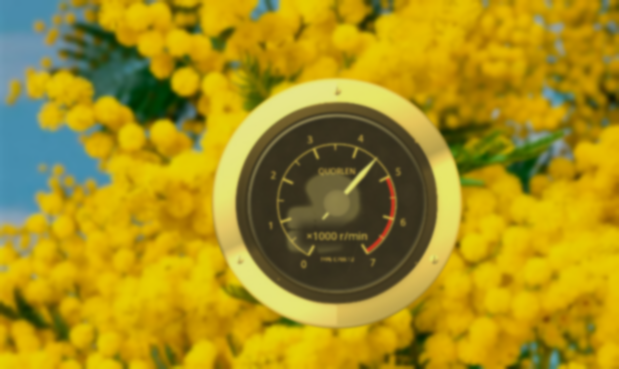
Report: 4500; rpm
